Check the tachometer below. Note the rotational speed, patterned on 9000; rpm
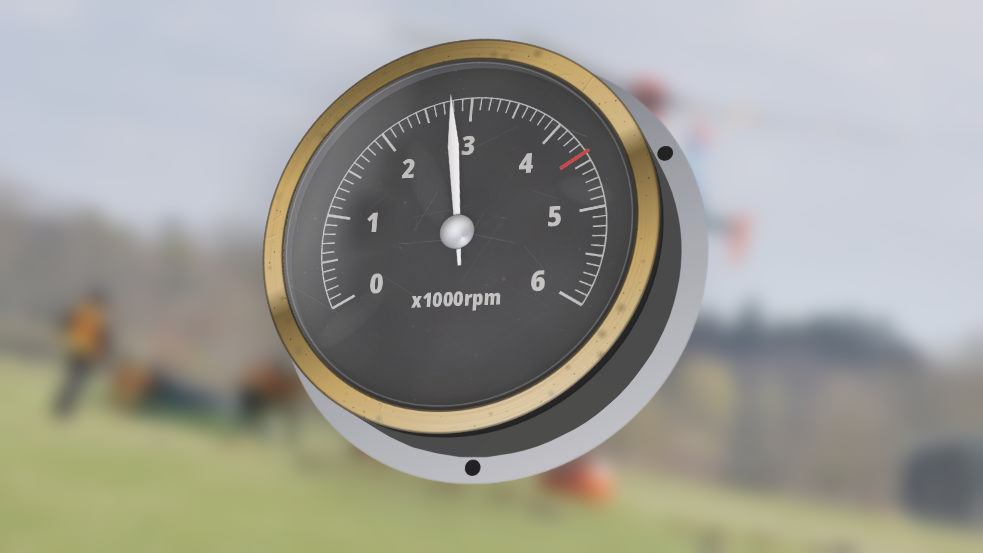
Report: 2800; rpm
